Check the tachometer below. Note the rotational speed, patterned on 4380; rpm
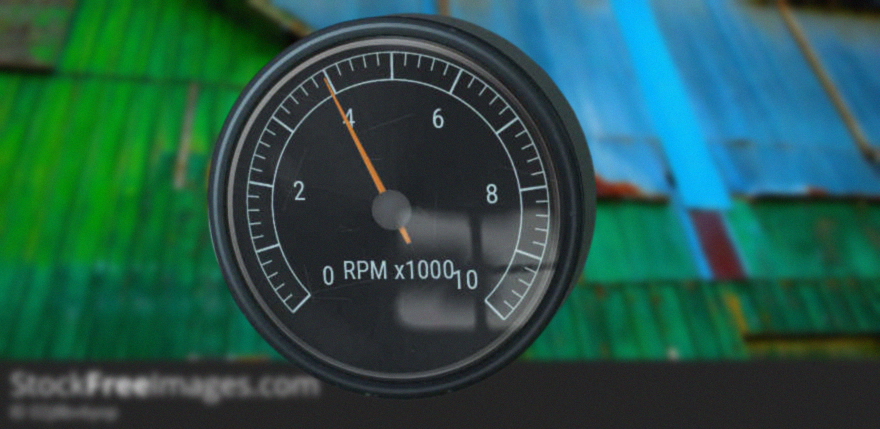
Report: 4000; rpm
